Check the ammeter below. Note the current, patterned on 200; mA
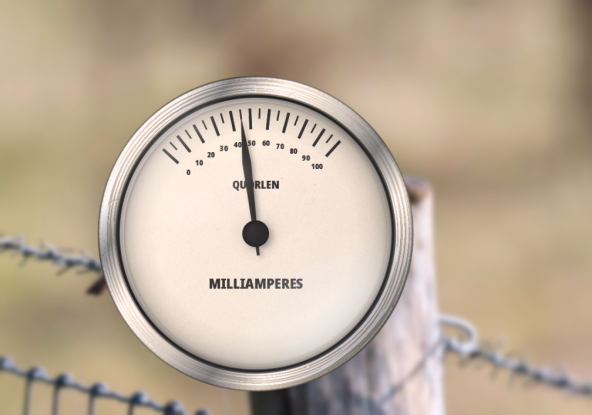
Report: 45; mA
